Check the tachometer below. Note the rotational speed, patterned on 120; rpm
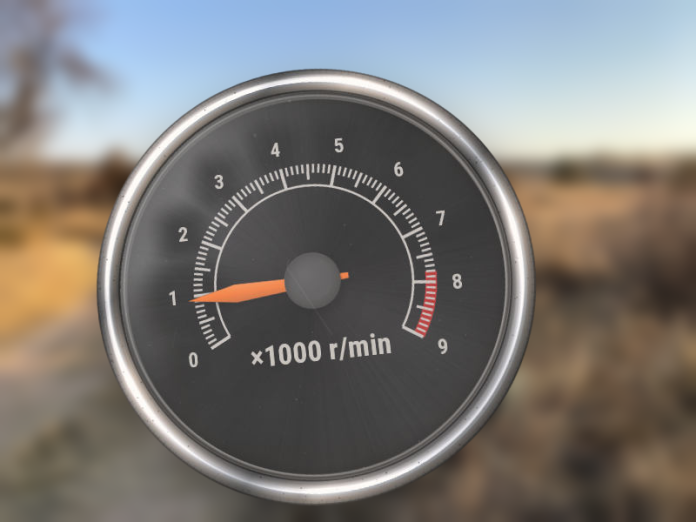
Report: 900; rpm
